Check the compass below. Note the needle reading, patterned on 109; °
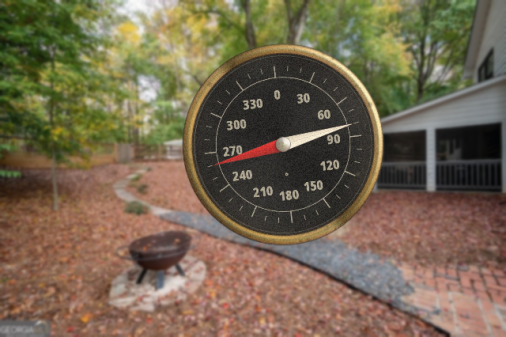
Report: 260; °
